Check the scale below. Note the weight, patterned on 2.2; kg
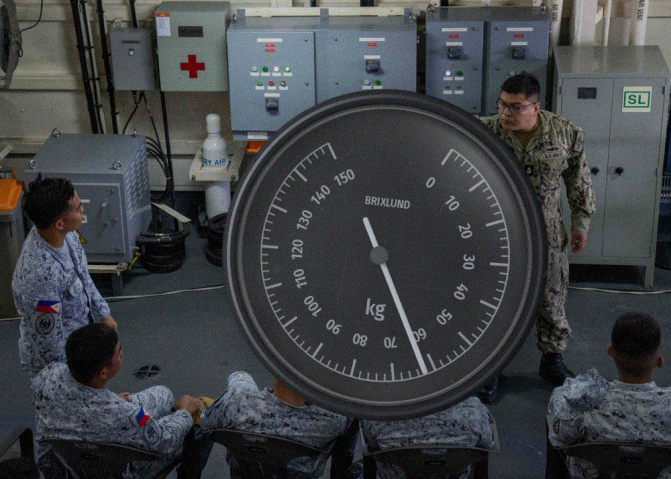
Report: 62; kg
